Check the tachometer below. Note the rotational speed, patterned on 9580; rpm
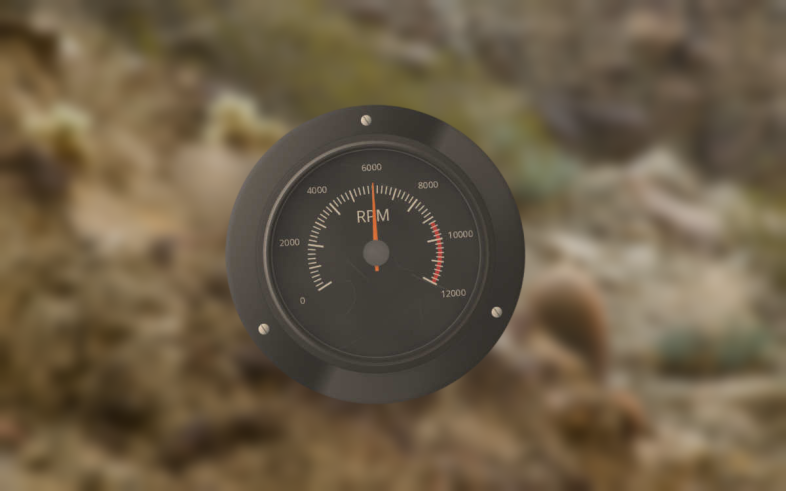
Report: 6000; rpm
